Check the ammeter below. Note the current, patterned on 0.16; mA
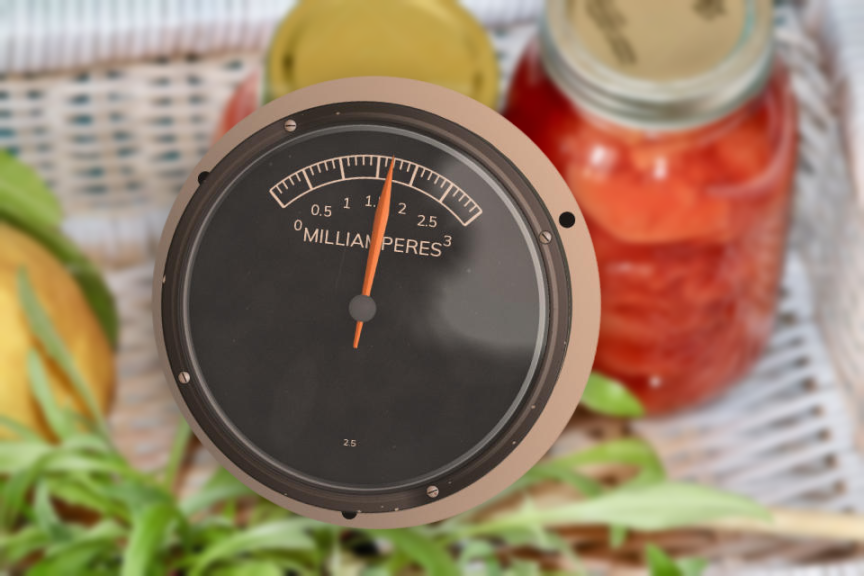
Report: 1.7; mA
